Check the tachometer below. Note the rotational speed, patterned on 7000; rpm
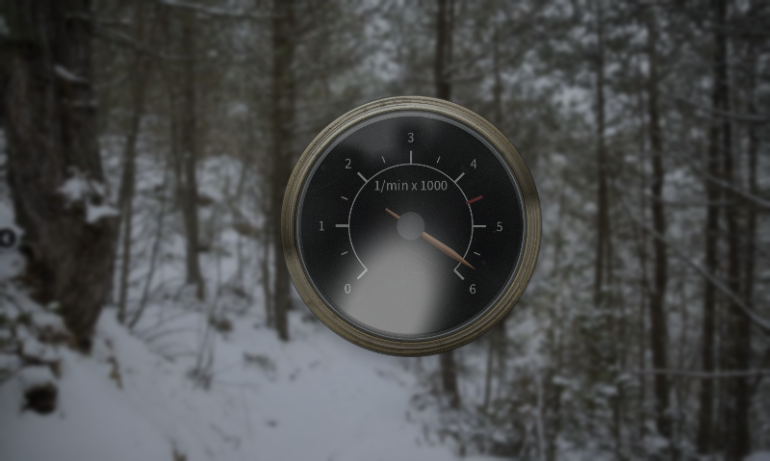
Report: 5750; rpm
